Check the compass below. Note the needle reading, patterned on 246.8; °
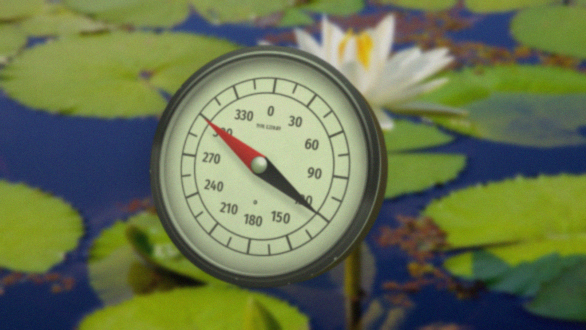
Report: 300; °
